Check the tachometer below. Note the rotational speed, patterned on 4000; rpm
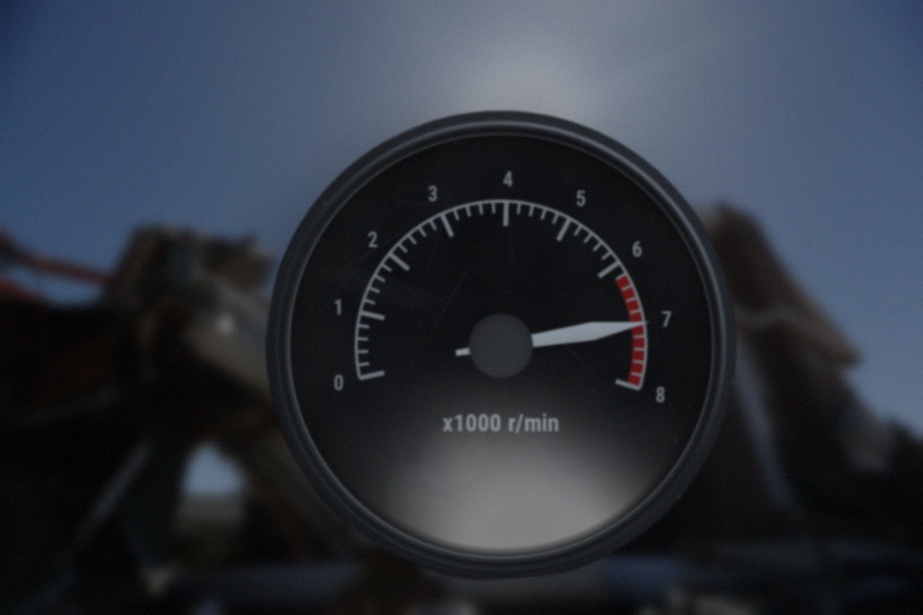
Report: 7000; rpm
